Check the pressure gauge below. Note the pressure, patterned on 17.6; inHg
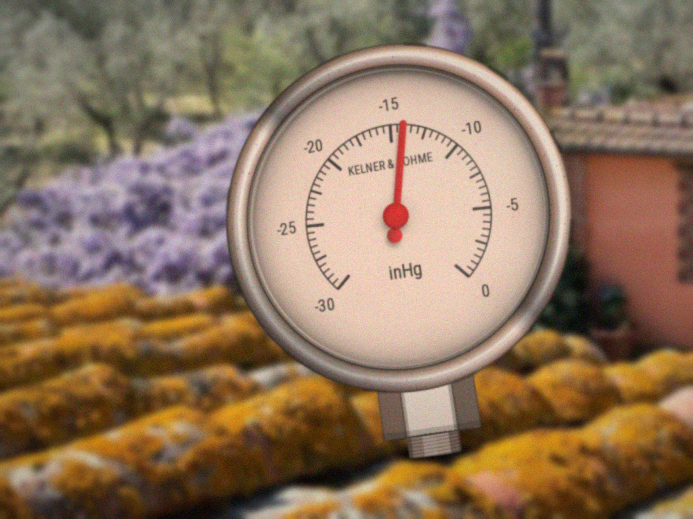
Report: -14; inHg
